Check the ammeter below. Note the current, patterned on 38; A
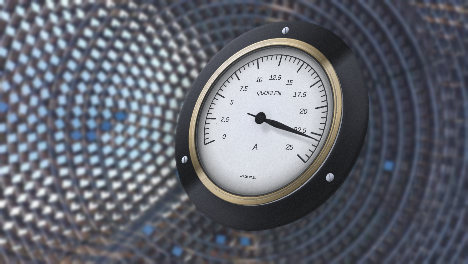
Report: 23; A
